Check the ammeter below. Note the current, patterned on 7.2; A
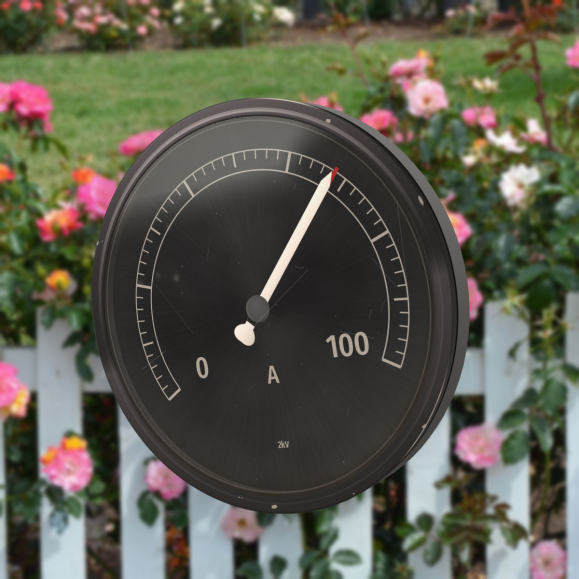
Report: 68; A
